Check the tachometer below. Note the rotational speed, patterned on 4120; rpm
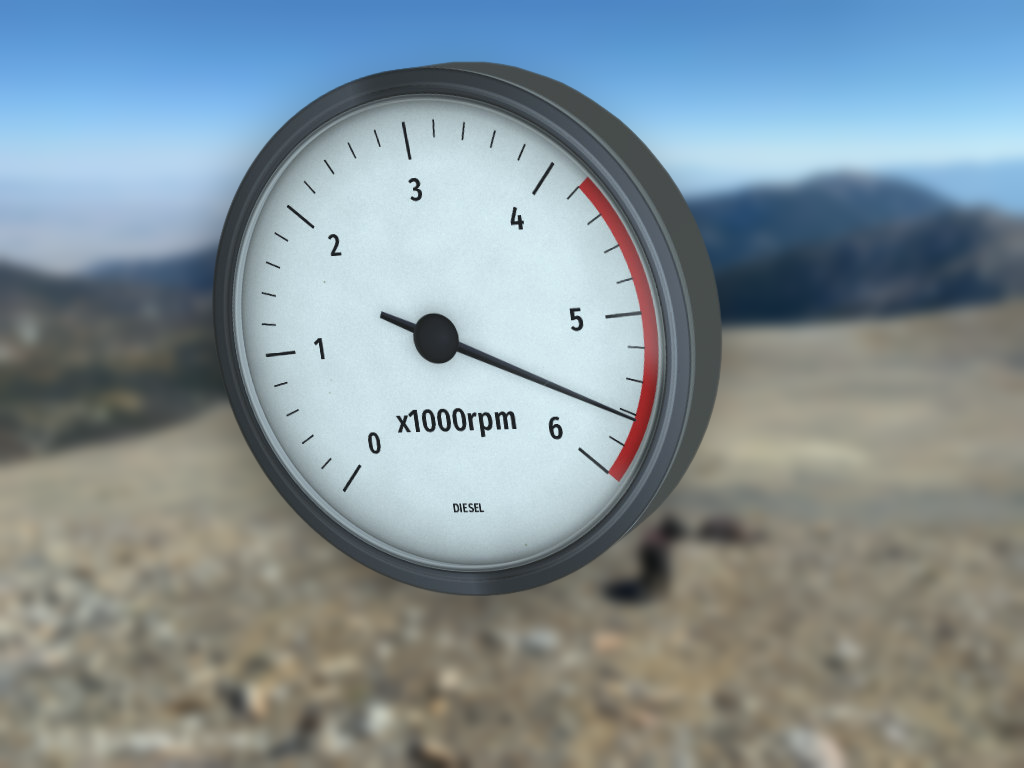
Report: 5600; rpm
